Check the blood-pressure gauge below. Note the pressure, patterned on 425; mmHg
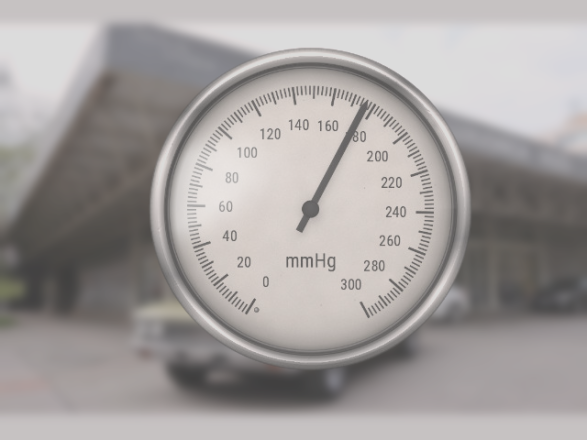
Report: 176; mmHg
